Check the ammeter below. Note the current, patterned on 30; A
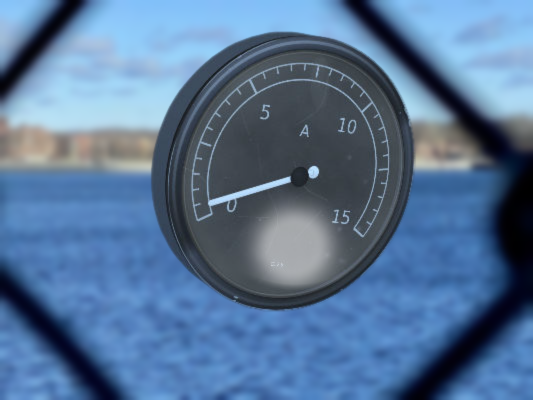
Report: 0.5; A
